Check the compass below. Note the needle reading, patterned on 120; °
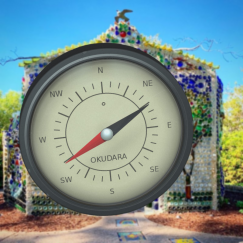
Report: 240; °
